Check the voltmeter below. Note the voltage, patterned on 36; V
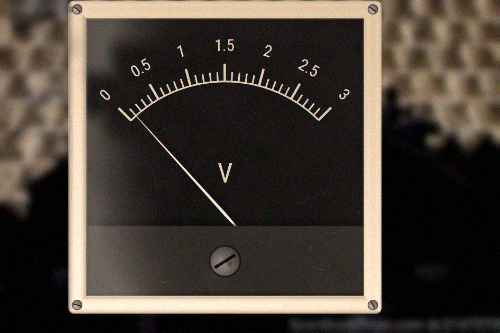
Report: 0.1; V
